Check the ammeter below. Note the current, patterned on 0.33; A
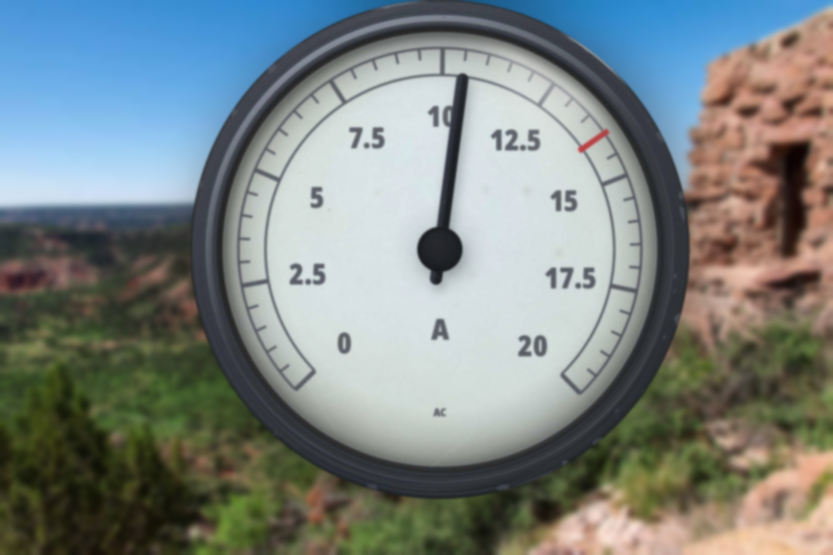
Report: 10.5; A
